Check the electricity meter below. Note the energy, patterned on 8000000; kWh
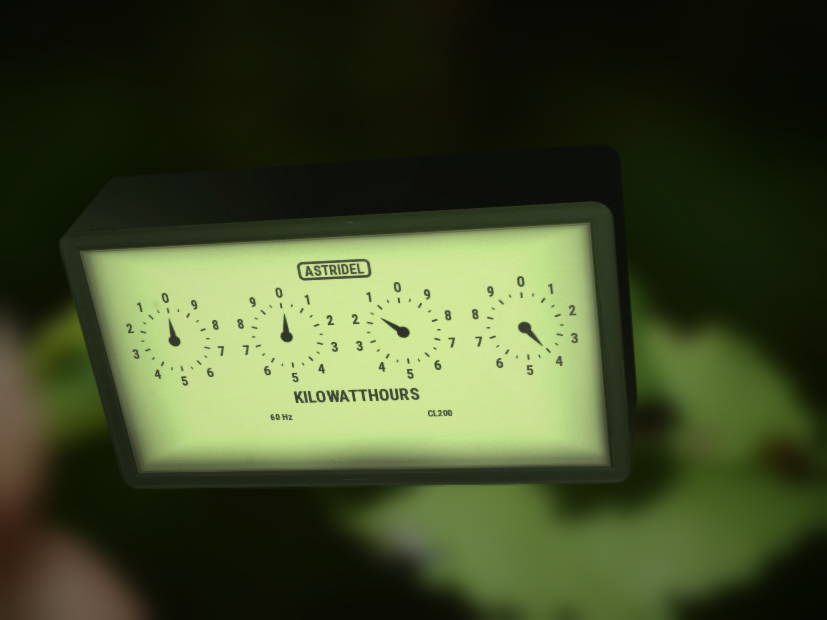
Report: 14; kWh
